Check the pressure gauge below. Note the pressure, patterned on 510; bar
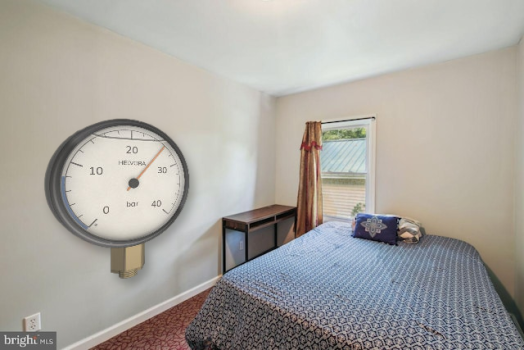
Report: 26; bar
